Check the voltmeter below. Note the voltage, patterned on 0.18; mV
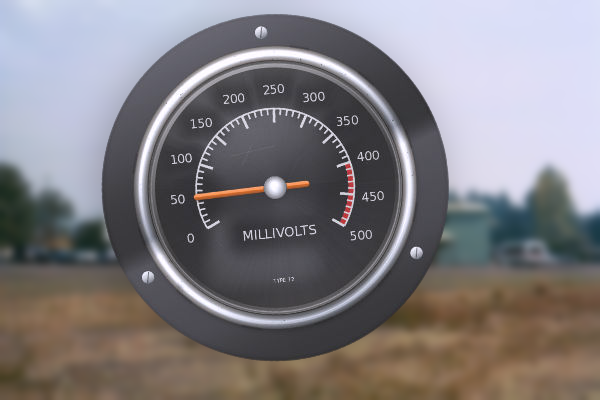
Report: 50; mV
